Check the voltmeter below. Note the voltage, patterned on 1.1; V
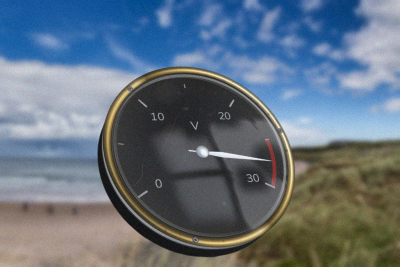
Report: 27.5; V
